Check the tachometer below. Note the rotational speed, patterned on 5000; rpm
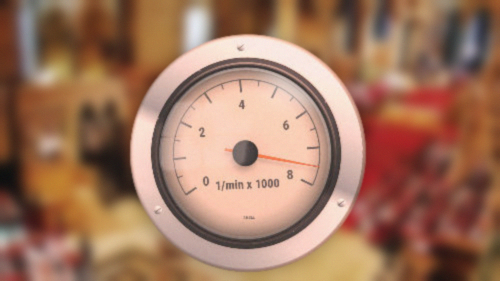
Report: 7500; rpm
